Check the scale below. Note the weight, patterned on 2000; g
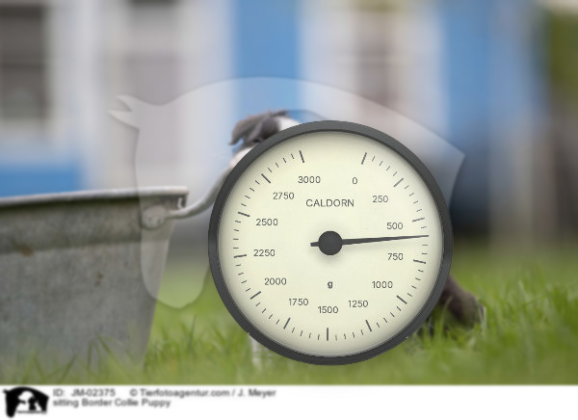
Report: 600; g
